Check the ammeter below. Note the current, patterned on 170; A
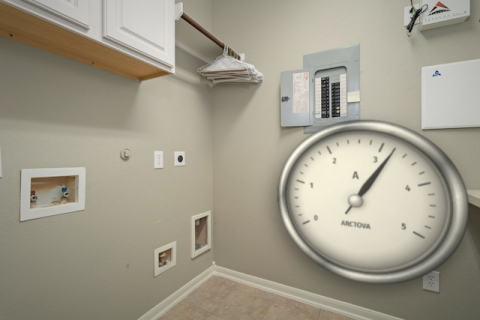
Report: 3.2; A
